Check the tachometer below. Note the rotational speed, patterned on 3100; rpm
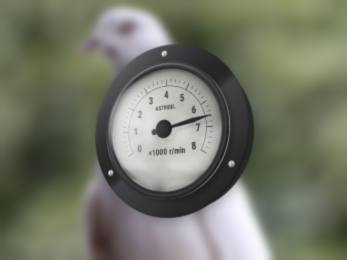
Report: 6600; rpm
